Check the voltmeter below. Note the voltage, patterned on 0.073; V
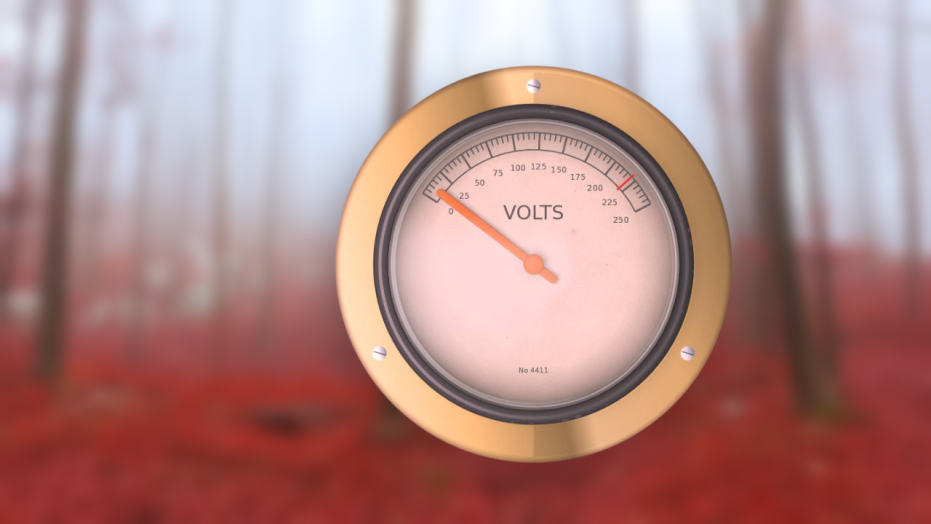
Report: 10; V
